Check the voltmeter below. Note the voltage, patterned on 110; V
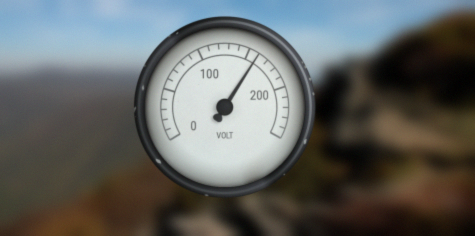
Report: 160; V
